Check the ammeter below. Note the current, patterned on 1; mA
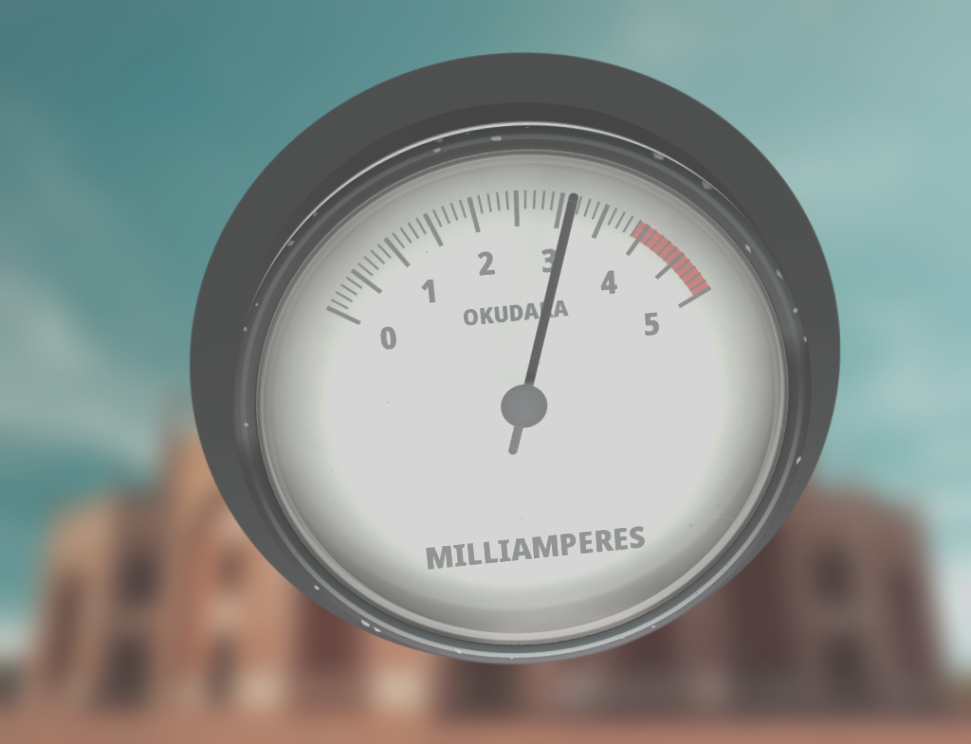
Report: 3.1; mA
